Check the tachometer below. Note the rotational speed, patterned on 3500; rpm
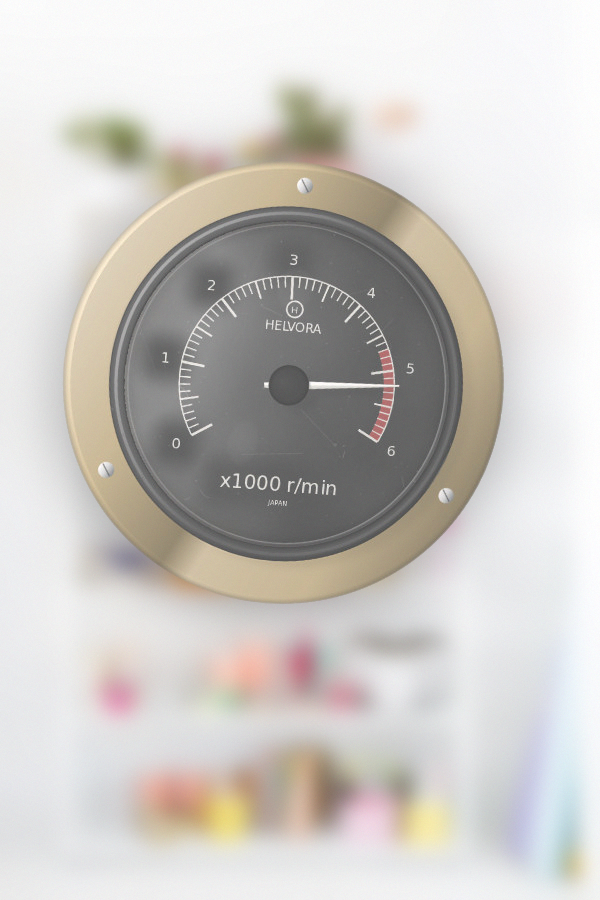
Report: 5200; rpm
